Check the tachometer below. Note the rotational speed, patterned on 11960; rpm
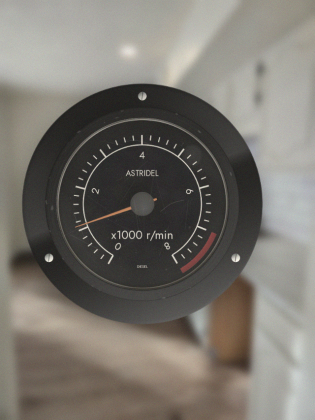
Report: 1100; rpm
